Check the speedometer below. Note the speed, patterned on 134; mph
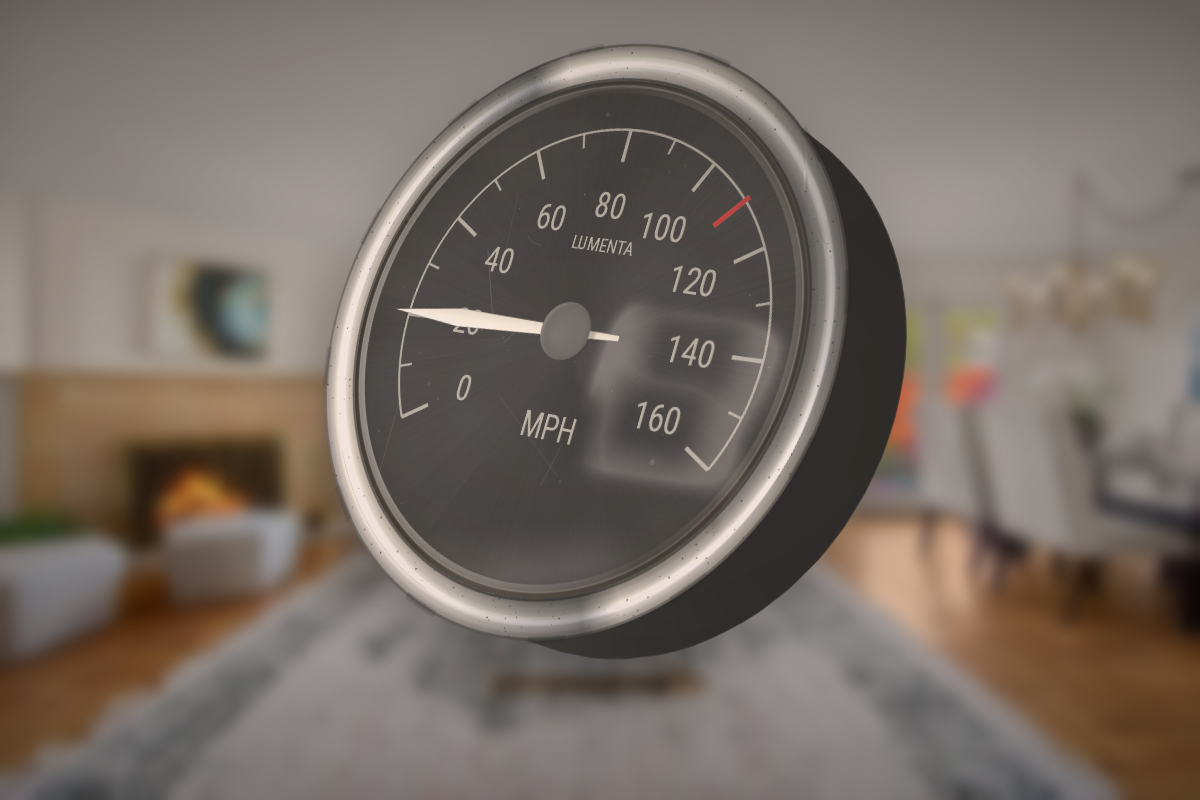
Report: 20; mph
